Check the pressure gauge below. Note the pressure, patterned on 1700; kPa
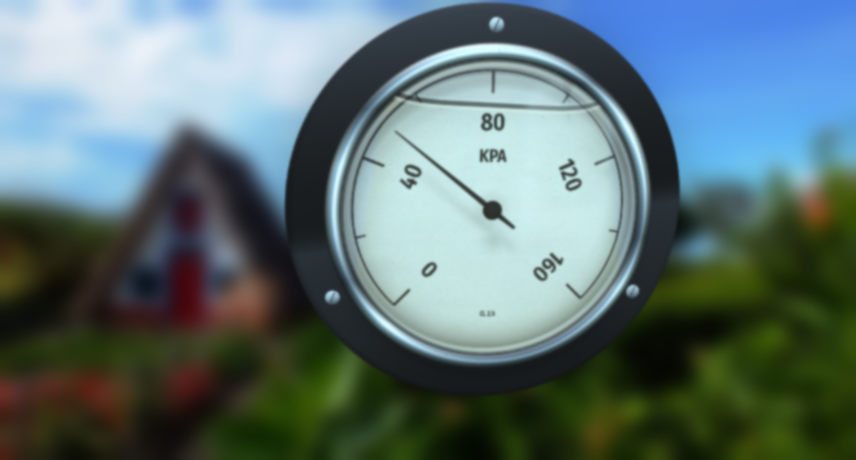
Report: 50; kPa
